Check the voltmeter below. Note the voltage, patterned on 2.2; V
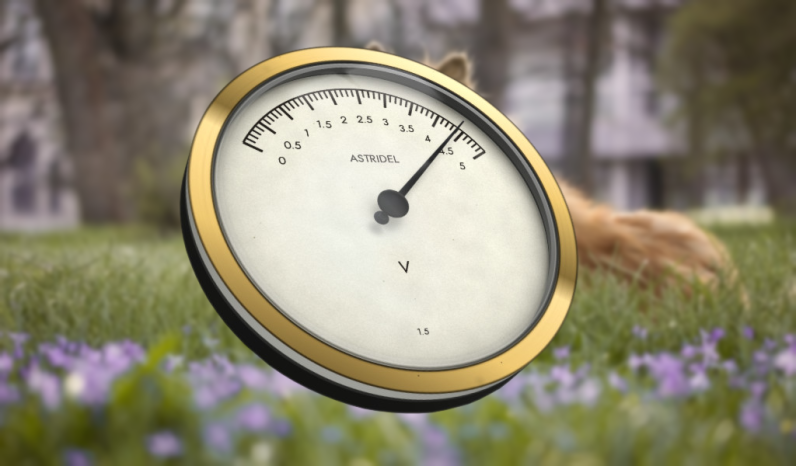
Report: 4.4; V
